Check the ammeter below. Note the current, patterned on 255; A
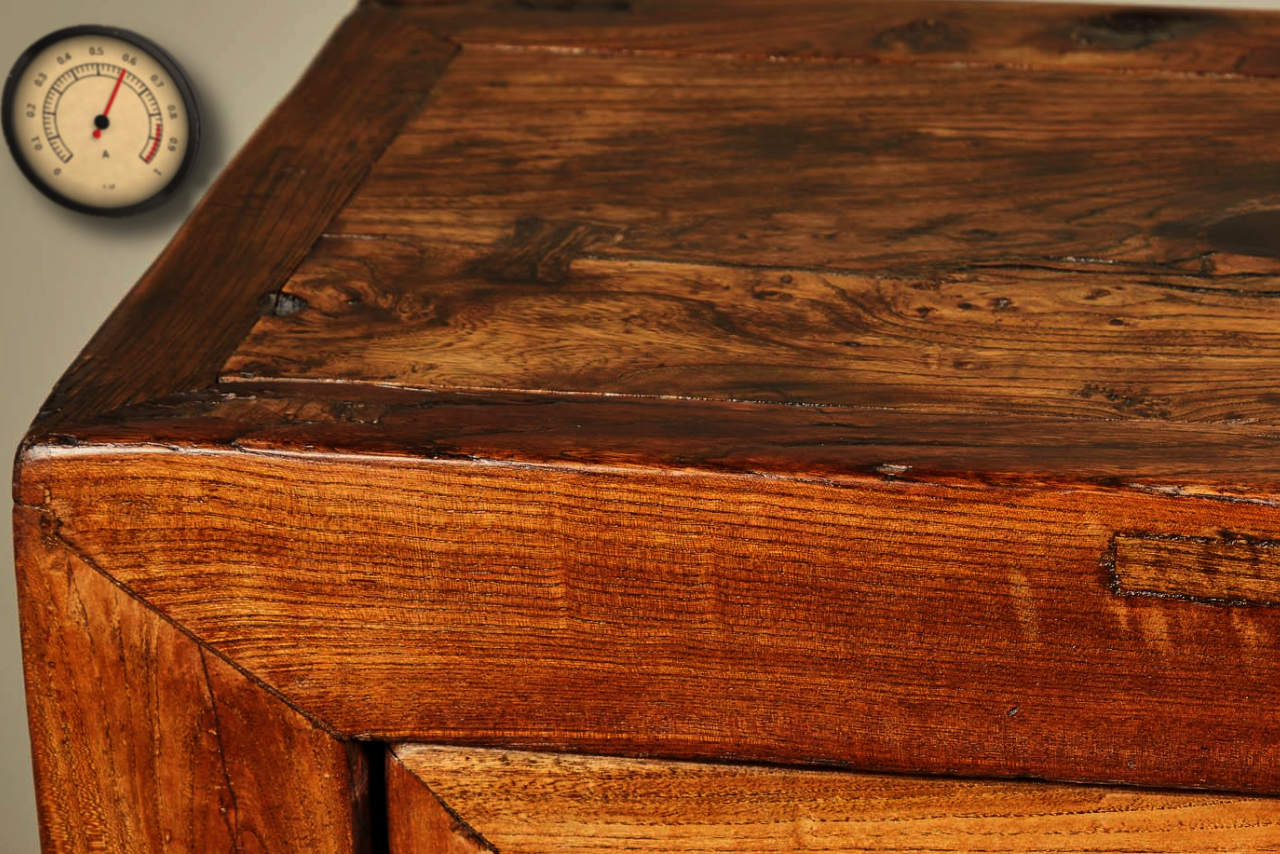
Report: 0.6; A
